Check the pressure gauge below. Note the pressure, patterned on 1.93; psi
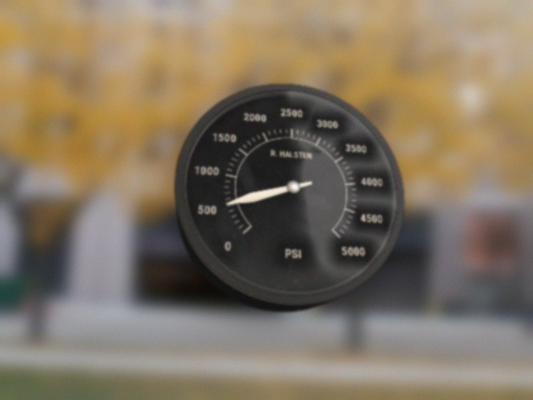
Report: 500; psi
